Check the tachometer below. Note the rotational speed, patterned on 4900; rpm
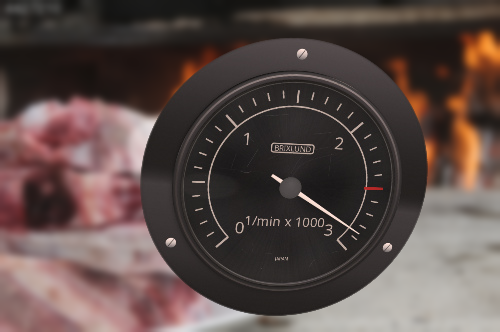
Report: 2850; rpm
